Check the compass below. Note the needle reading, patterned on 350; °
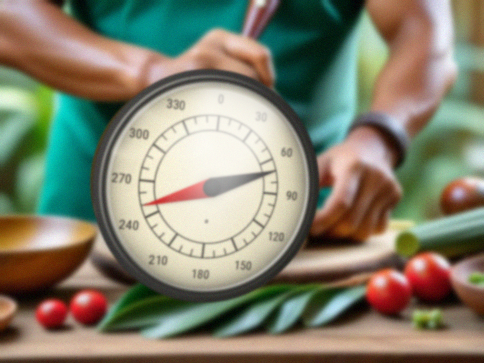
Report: 250; °
